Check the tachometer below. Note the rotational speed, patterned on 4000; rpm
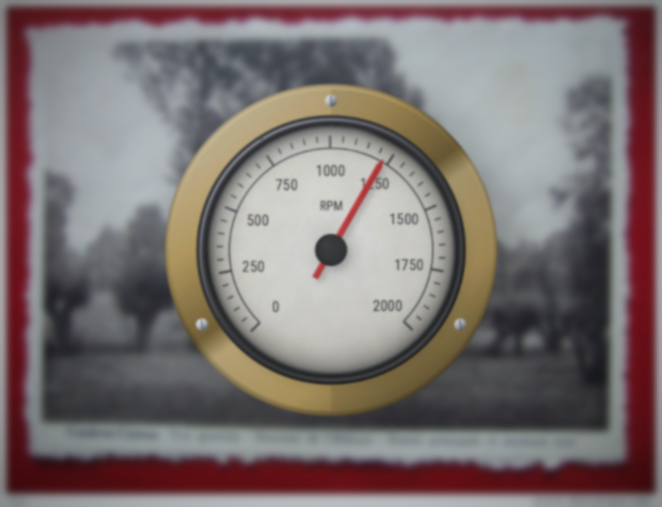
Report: 1225; rpm
